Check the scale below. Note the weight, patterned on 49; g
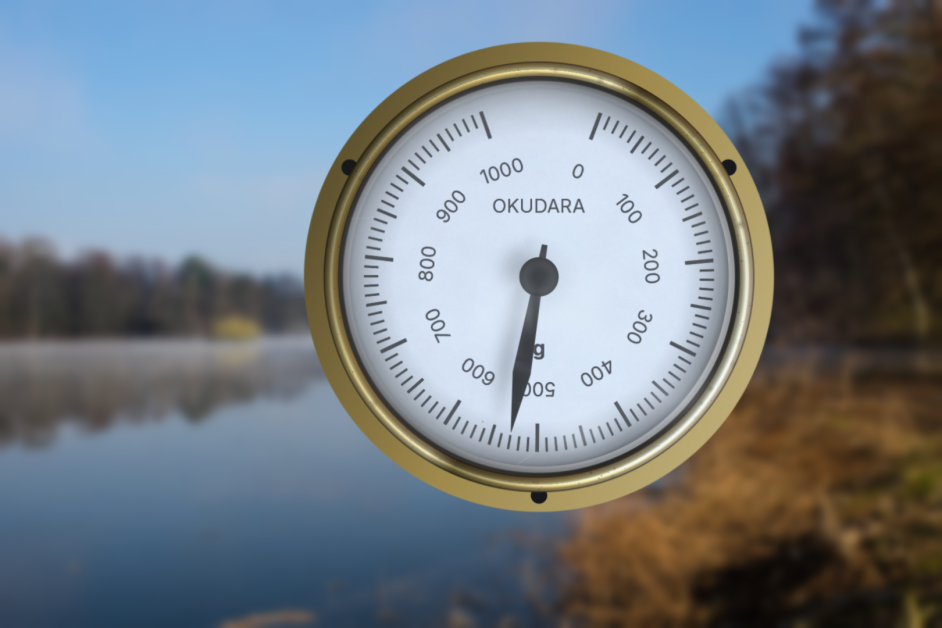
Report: 530; g
